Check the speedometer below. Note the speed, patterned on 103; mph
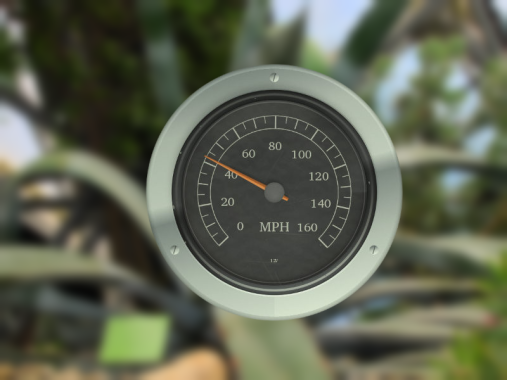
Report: 42.5; mph
